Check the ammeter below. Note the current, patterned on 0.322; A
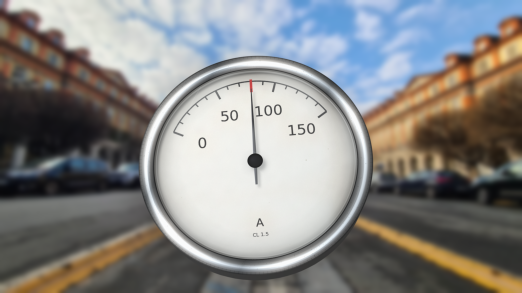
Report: 80; A
